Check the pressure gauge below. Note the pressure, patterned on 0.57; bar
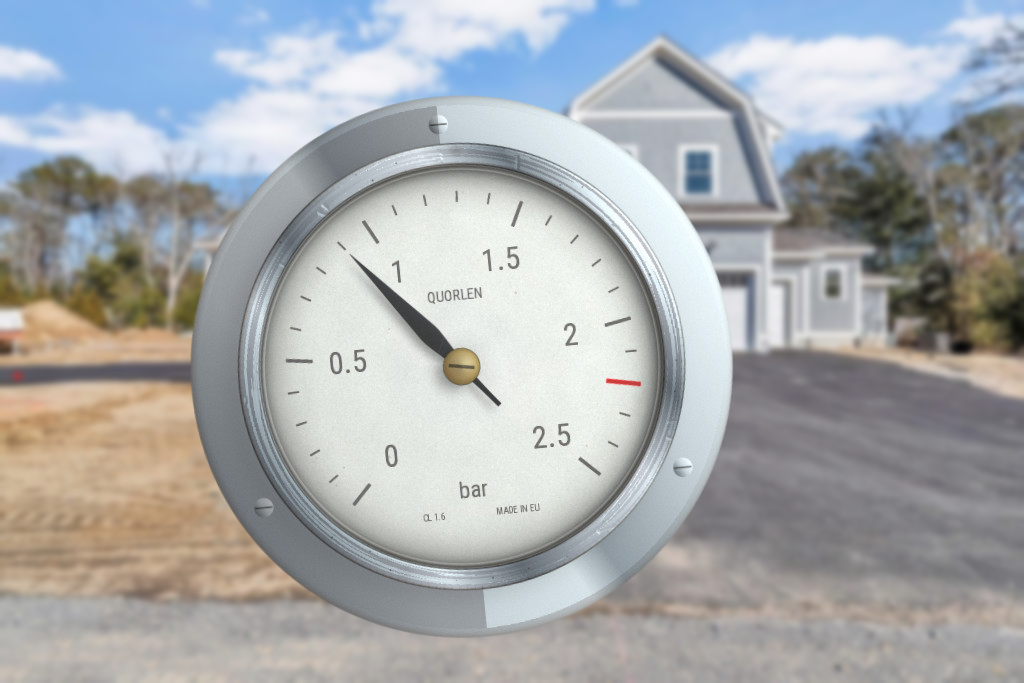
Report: 0.9; bar
